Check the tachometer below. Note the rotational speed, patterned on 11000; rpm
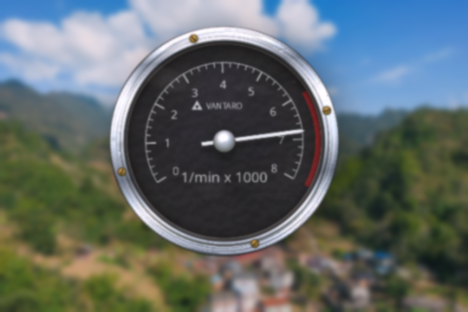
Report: 6800; rpm
